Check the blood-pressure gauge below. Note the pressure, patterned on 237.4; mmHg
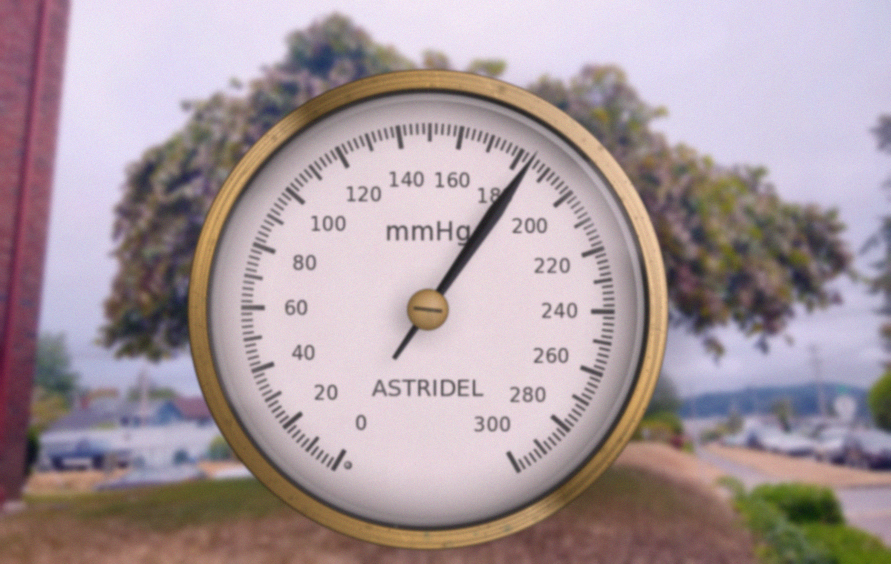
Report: 184; mmHg
